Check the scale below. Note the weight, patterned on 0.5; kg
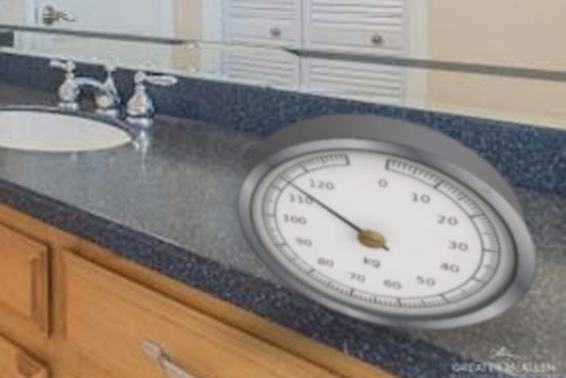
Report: 115; kg
